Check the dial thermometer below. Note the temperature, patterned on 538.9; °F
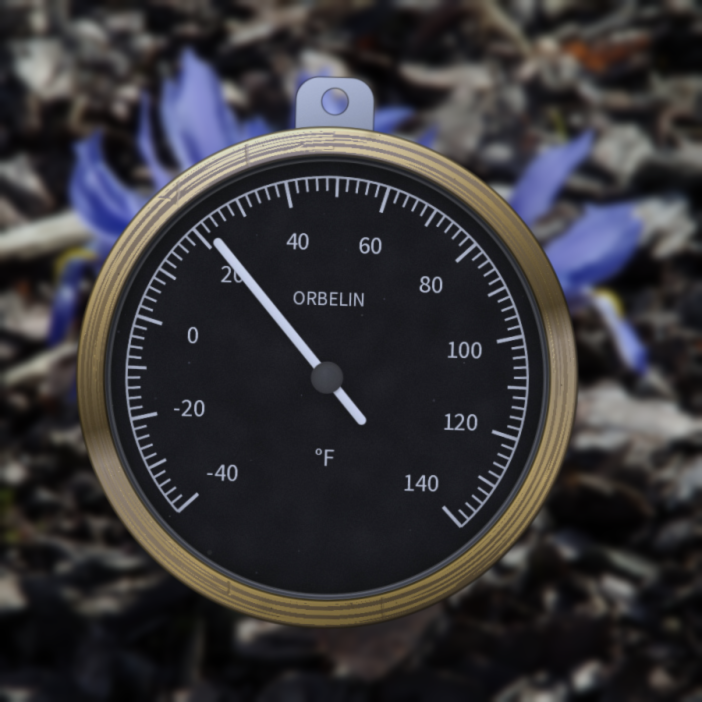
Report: 22; °F
